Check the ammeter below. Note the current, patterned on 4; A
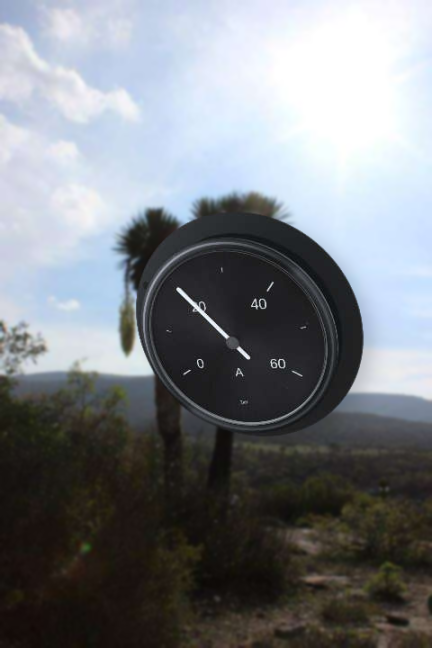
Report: 20; A
